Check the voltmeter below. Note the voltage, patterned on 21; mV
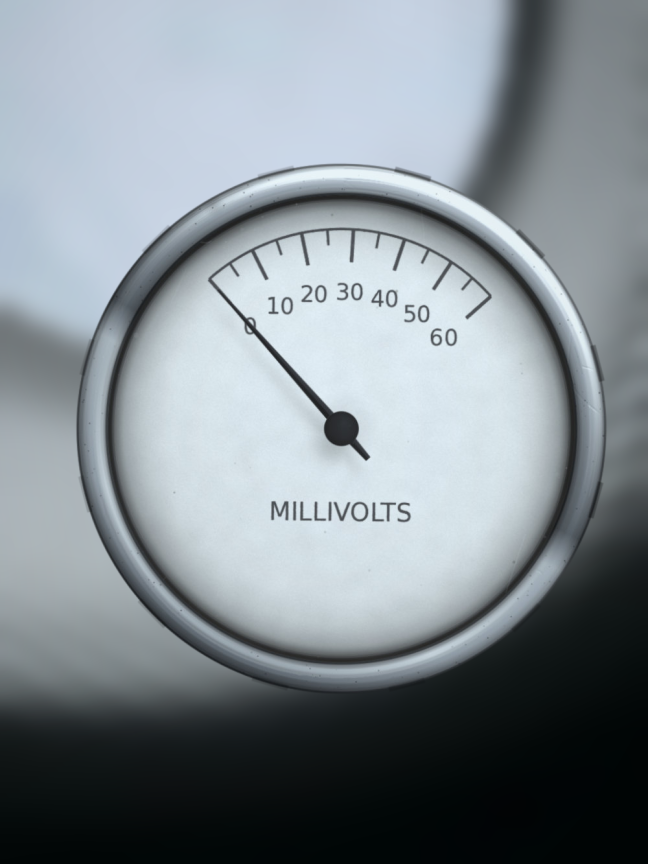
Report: 0; mV
